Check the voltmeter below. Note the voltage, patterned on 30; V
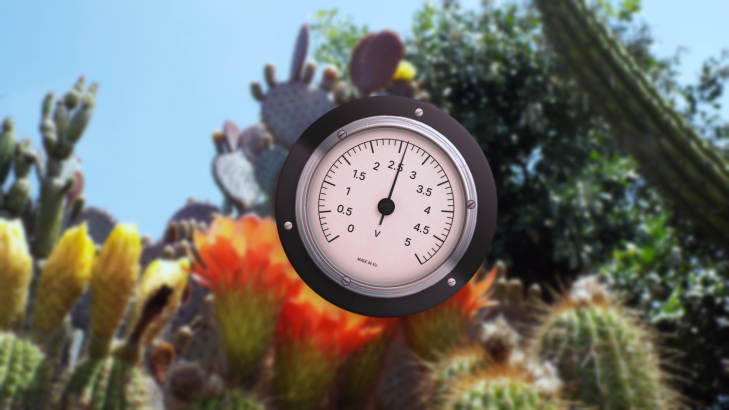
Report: 2.6; V
